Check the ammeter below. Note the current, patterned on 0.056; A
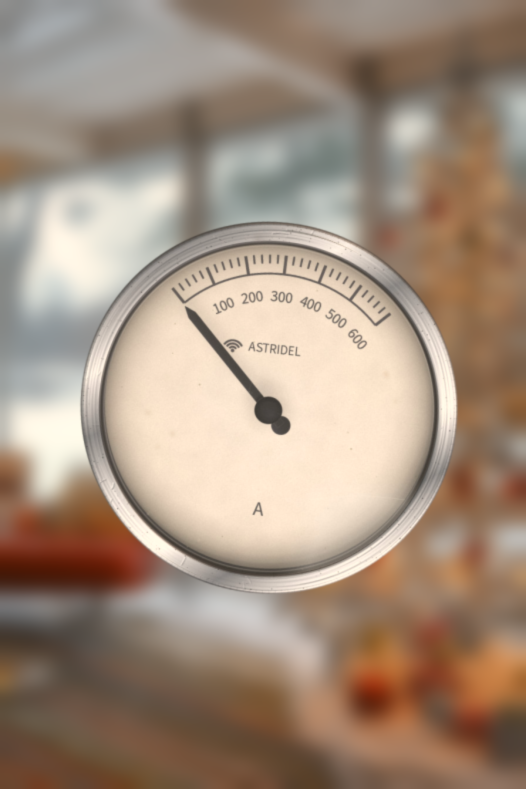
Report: 0; A
